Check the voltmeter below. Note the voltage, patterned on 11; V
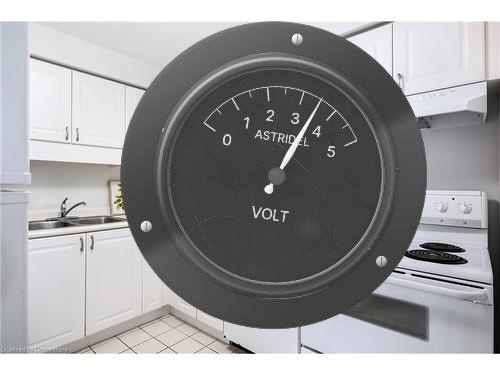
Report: 3.5; V
